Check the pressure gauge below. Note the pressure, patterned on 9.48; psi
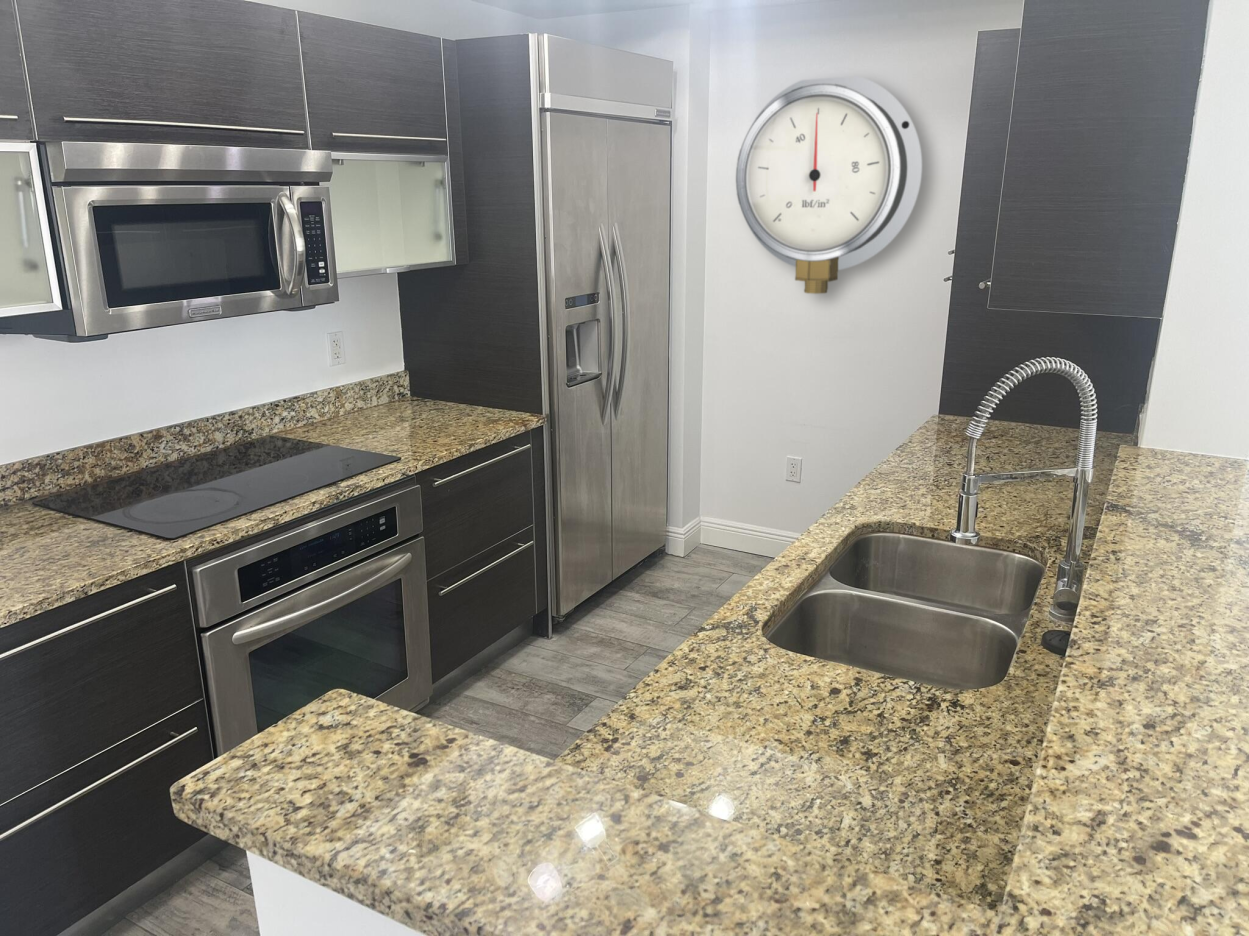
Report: 50; psi
